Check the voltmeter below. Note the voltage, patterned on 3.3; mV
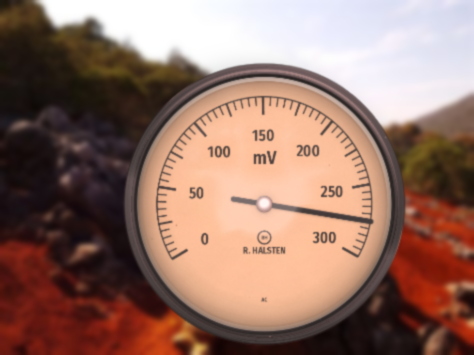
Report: 275; mV
